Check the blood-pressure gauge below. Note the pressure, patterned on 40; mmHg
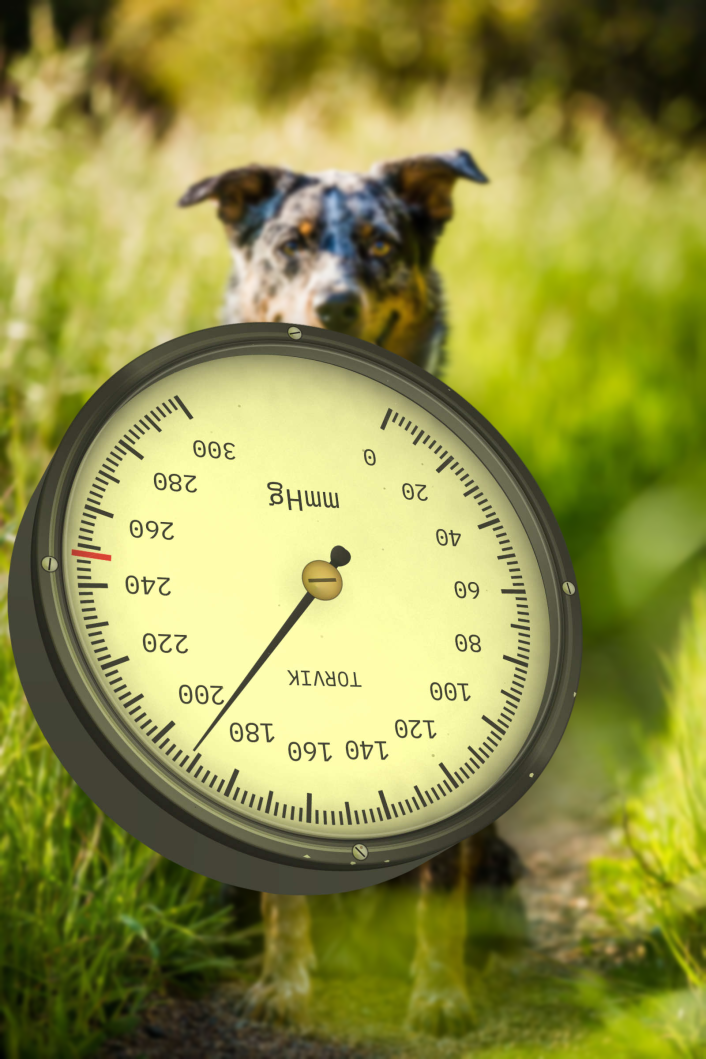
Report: 192; mmHg
